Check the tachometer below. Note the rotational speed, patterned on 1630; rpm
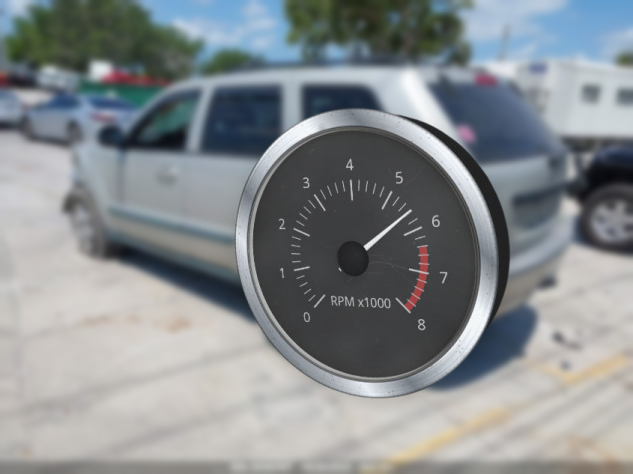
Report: 5600; rpm
